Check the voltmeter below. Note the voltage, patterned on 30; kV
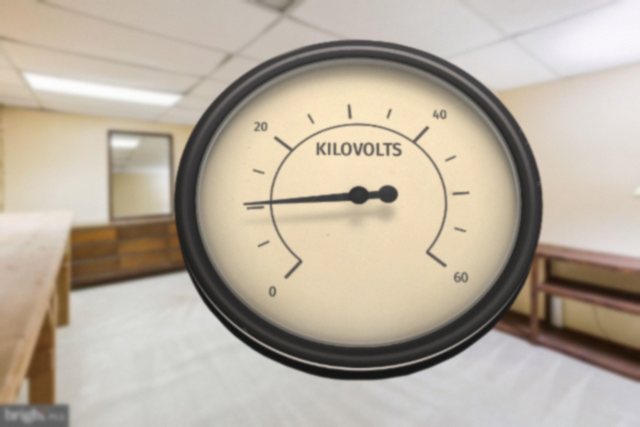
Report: 10; kV
